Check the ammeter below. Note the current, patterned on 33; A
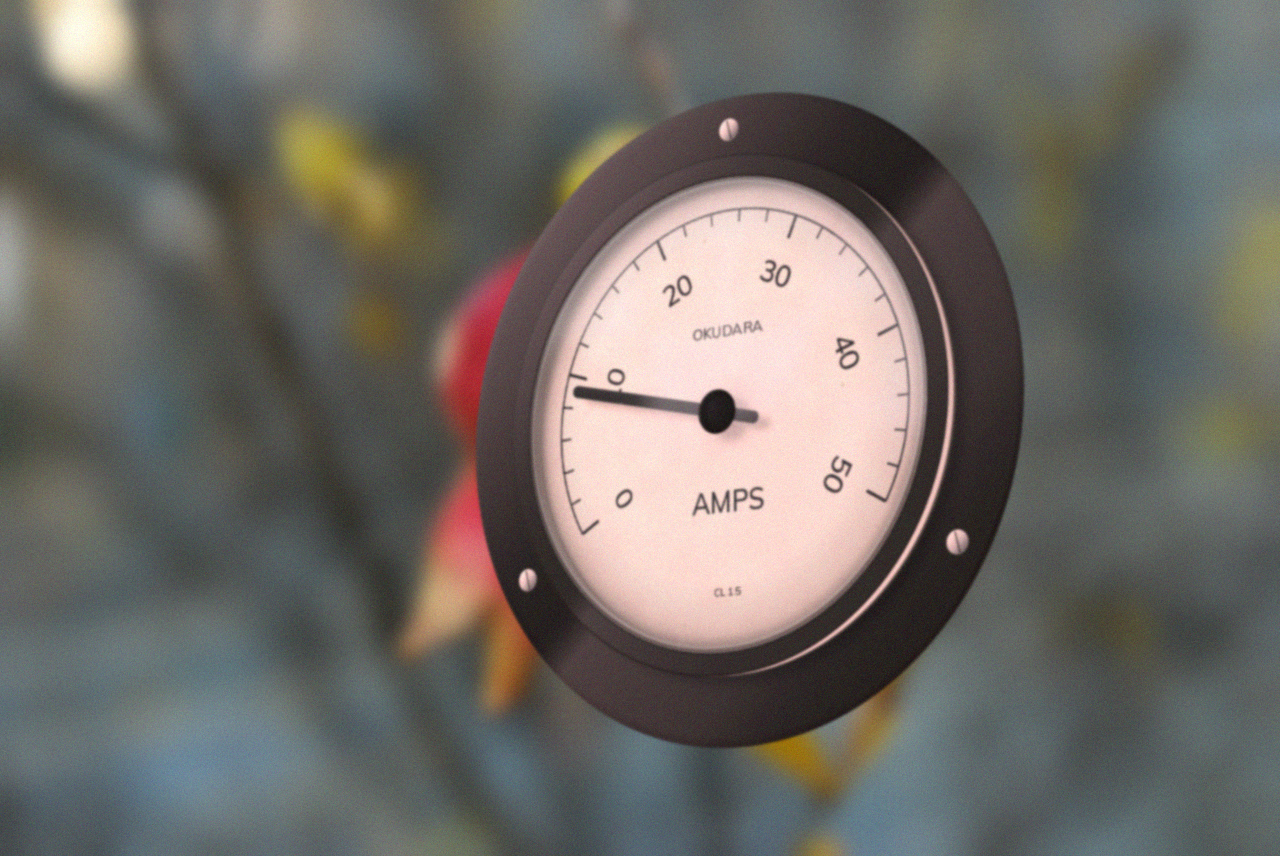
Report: 9; A
